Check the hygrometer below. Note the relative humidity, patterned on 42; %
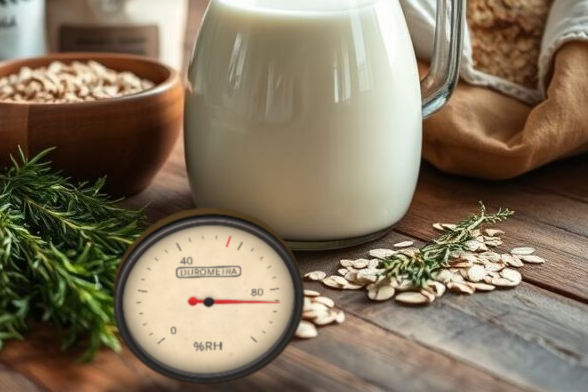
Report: 84; %
